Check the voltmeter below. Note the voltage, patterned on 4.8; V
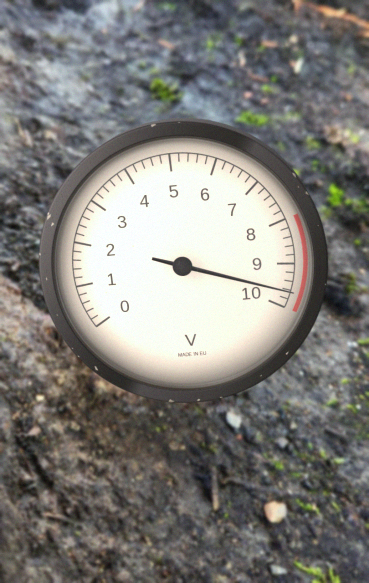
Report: 9.6; V
